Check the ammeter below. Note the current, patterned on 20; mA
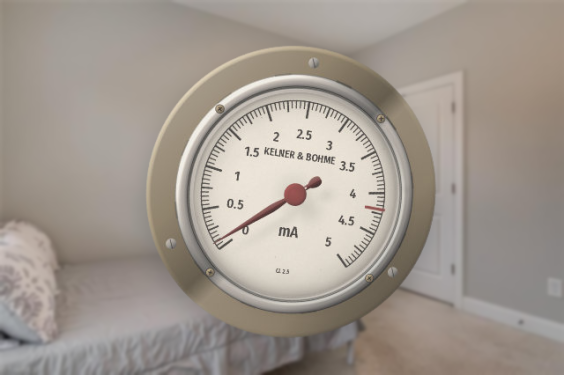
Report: 0.1; mA
